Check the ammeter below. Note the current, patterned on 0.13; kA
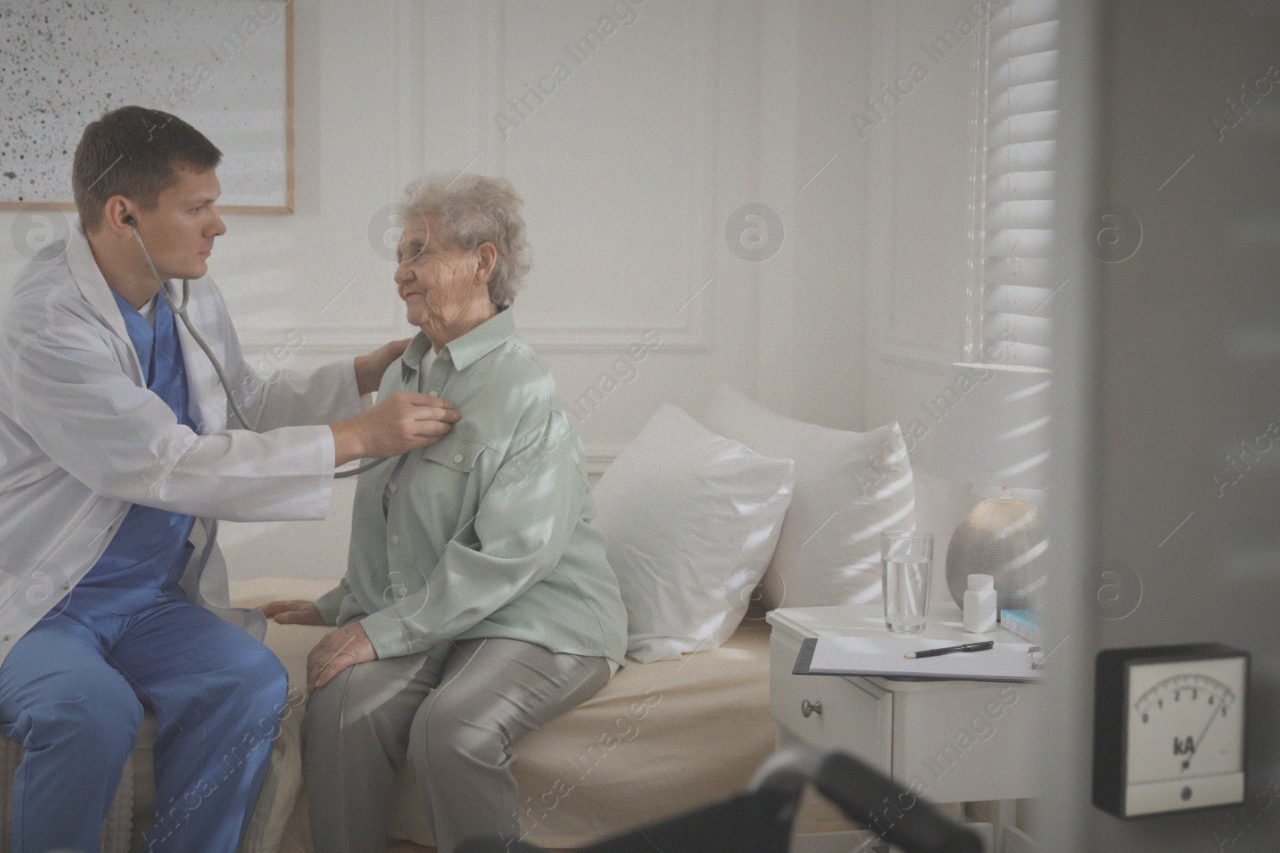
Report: 4.5; kA
